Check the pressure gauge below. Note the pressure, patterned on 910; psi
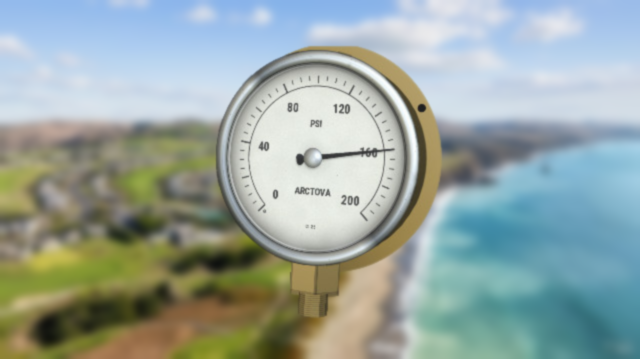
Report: 160; psi
